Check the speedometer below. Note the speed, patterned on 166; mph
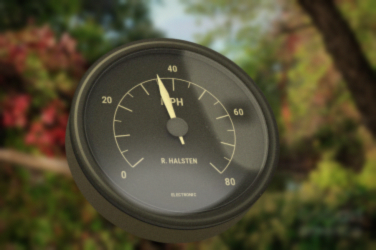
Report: 35; mph
